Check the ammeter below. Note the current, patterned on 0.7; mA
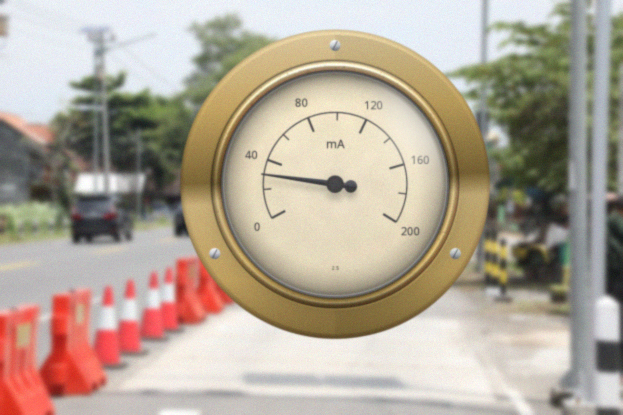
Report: 30; mA
